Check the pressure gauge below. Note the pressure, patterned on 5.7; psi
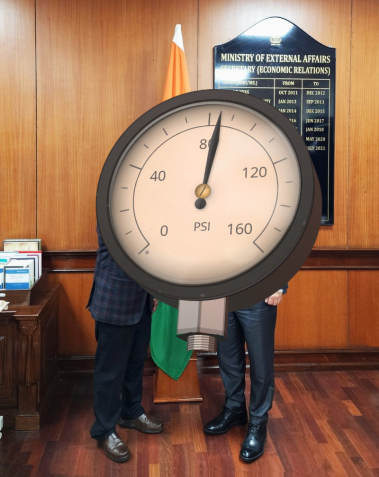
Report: 85; psi
